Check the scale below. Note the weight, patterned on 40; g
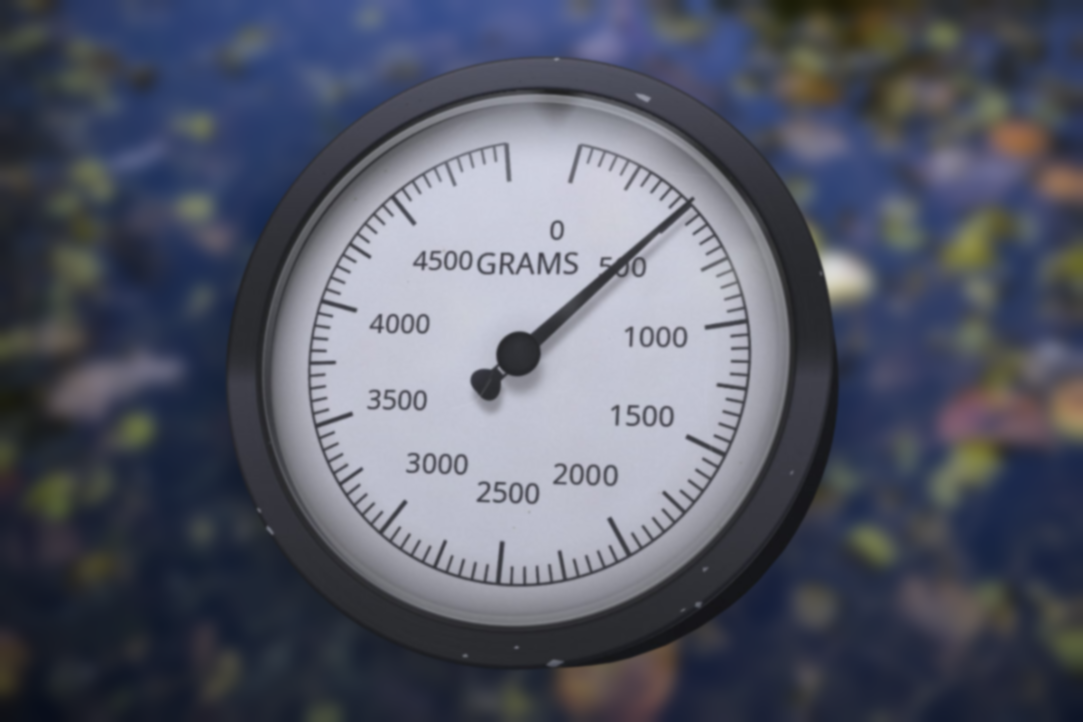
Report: 500; g
